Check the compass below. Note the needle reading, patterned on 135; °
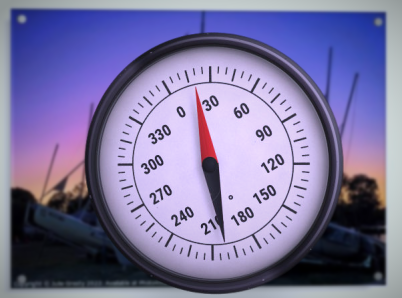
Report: 20; °
